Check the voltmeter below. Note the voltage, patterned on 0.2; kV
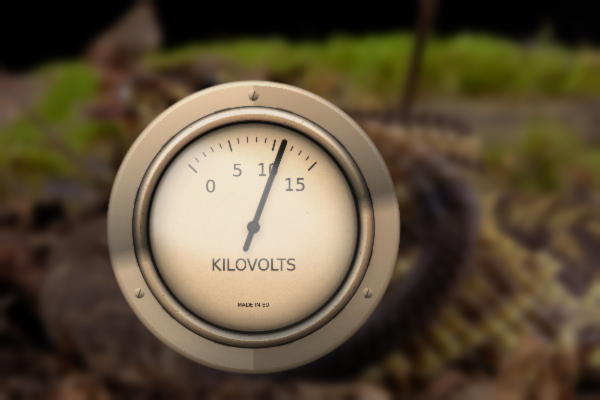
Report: 11; kV
